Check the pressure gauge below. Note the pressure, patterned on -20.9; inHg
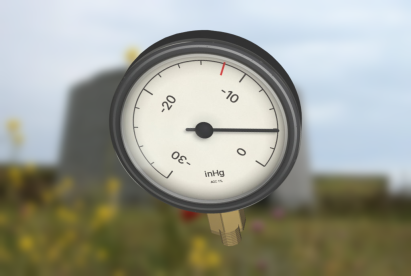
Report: -4; inHg
